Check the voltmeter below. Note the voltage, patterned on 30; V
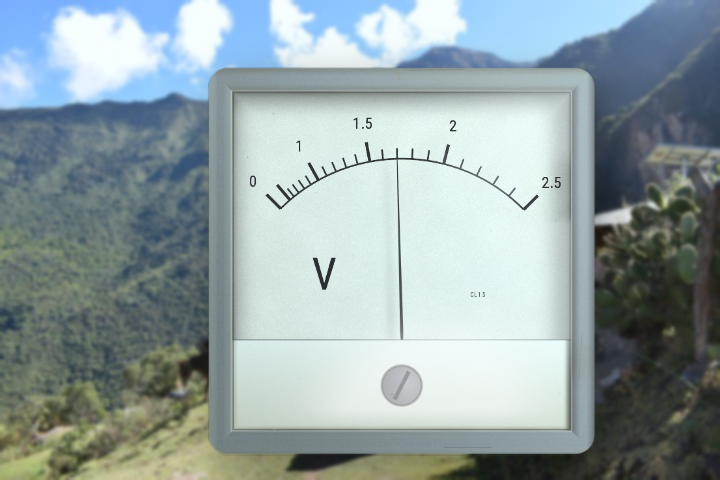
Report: 1.7; V
